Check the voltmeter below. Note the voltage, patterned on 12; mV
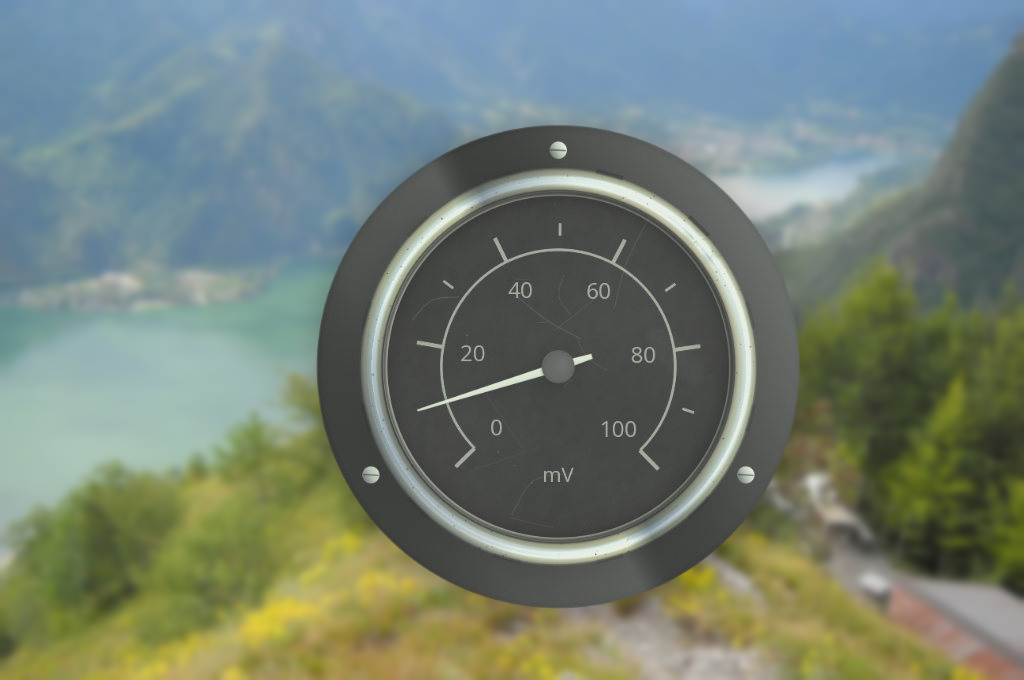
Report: 10; mV
